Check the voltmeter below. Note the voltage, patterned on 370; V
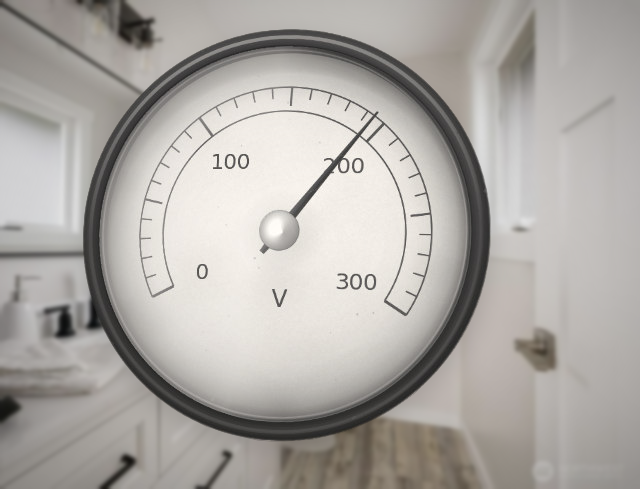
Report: 195; V
